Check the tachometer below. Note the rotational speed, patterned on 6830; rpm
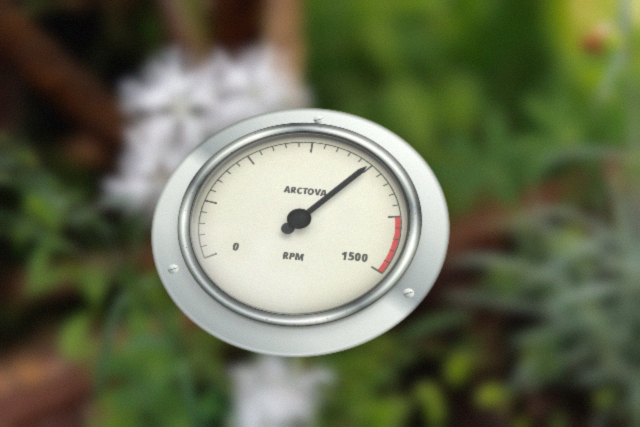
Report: 1000; rpm
